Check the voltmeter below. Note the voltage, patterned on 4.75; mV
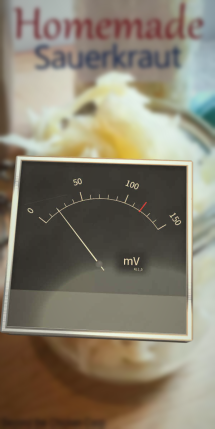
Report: 20; mV
